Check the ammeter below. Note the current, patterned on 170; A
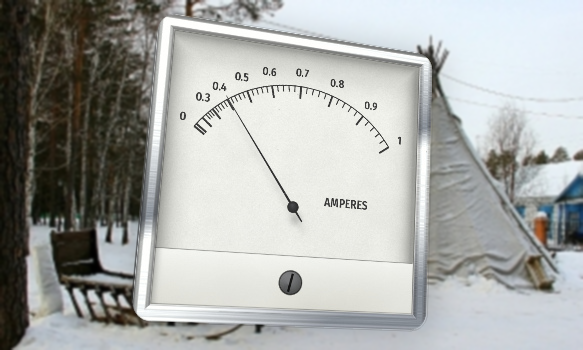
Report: 0.4; A
